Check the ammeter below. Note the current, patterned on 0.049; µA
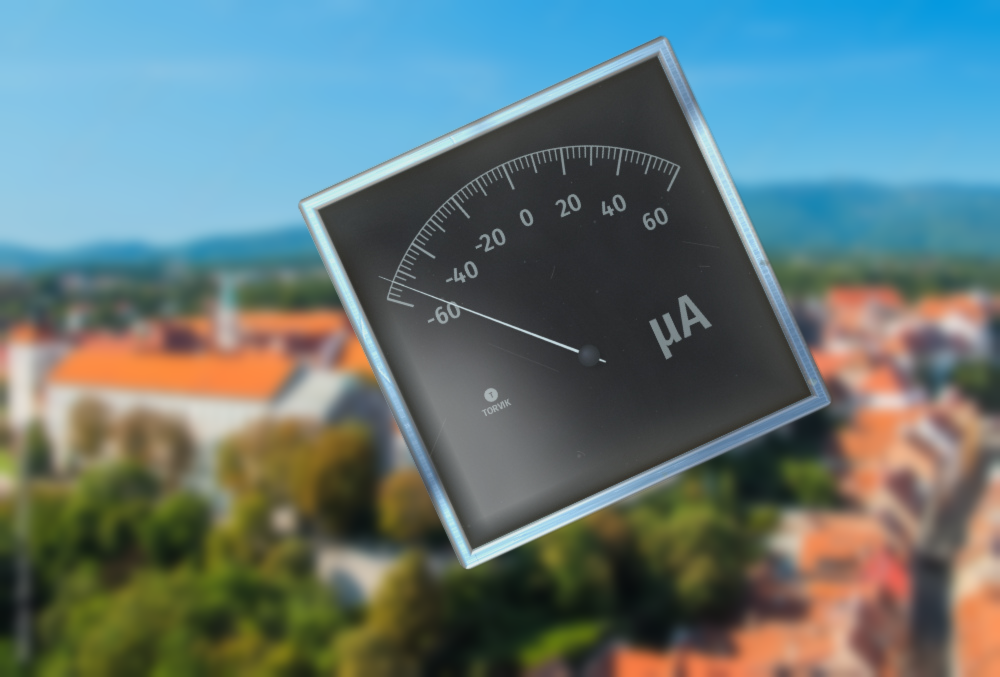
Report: -54; µA
